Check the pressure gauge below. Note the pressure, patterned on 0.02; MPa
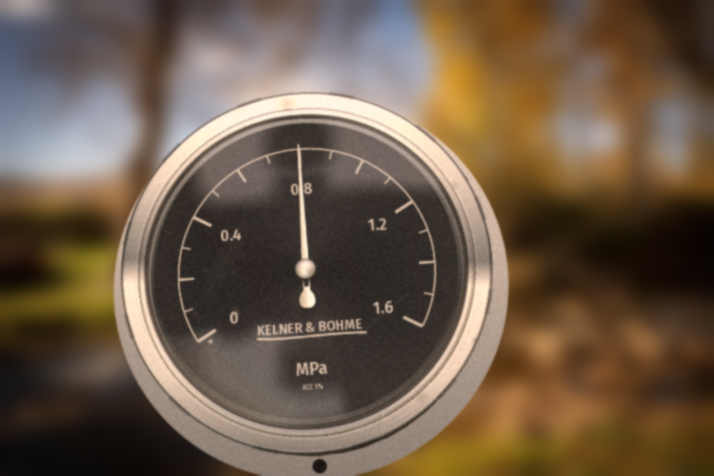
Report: 0.8; MPa
